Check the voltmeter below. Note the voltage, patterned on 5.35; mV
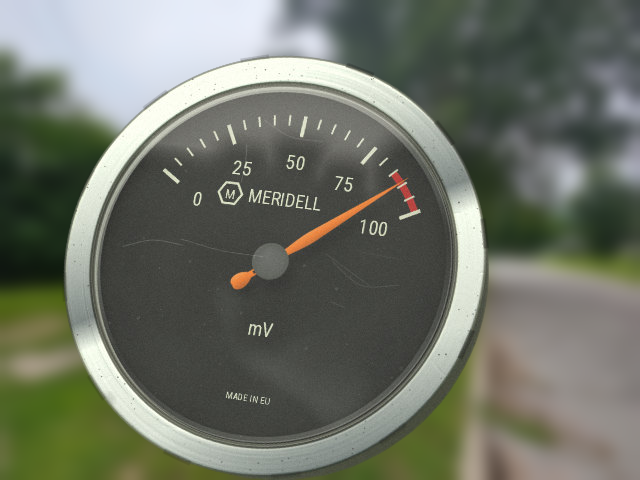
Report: 90; mV
